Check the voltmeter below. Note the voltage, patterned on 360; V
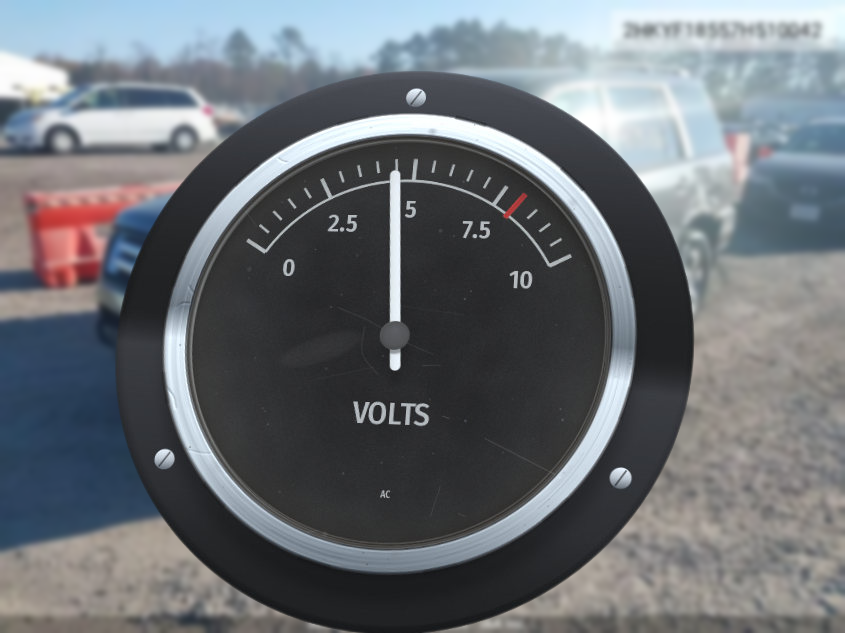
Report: 4.5; V
